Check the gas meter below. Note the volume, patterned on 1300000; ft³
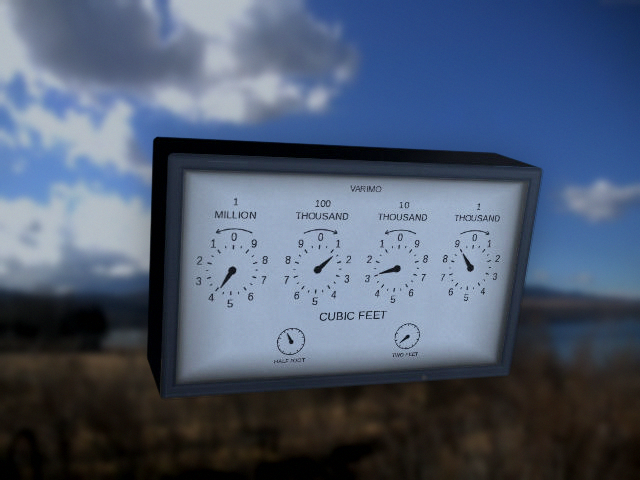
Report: 412900; ft³
